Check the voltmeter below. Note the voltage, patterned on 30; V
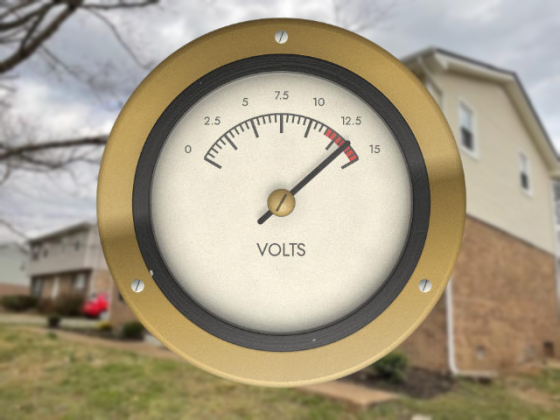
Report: 13.5; V
